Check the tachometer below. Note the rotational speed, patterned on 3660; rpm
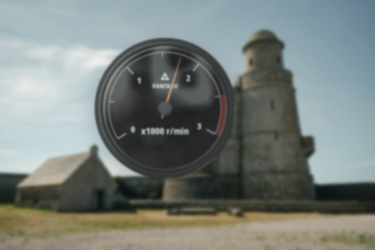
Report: 1750; rpm
